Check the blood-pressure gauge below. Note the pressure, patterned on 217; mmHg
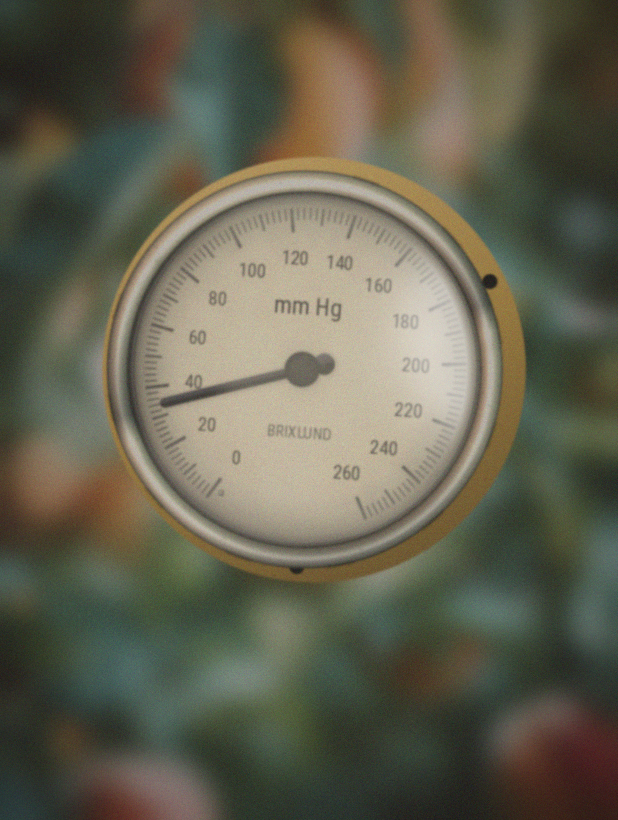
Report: 34; mmHg
